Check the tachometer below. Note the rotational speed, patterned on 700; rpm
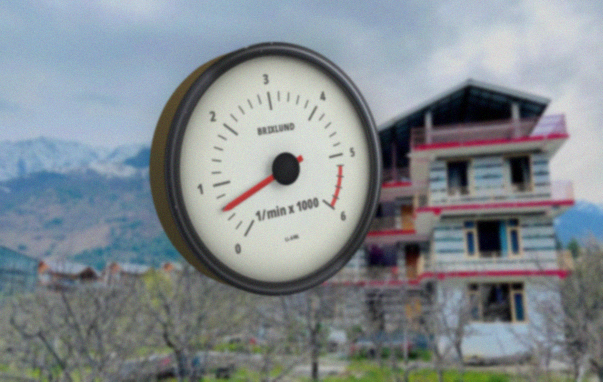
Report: 600; rpm
